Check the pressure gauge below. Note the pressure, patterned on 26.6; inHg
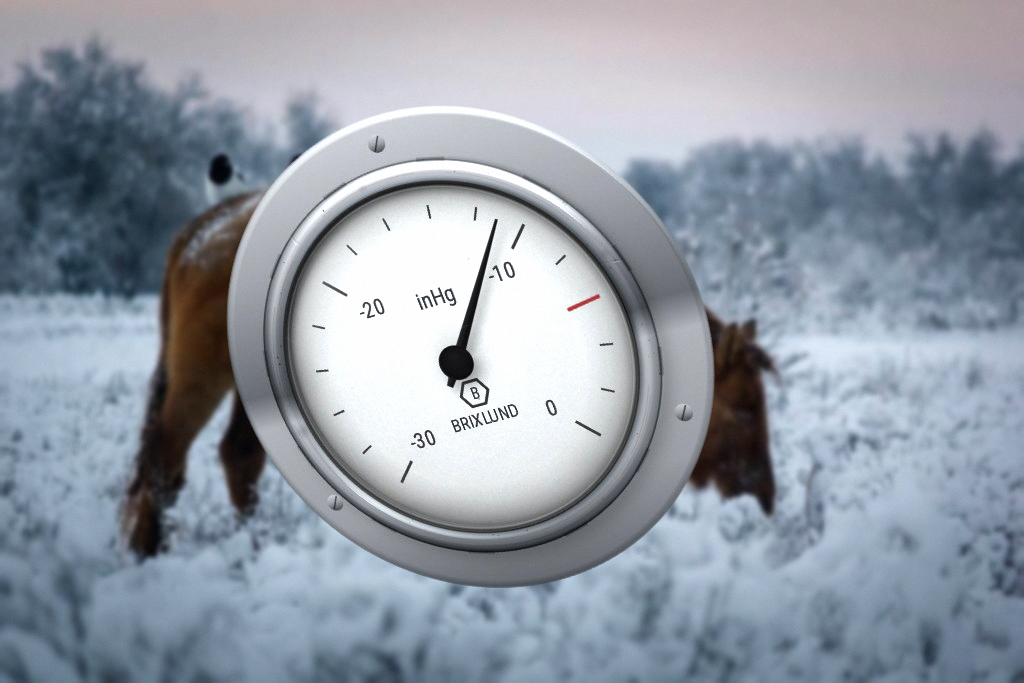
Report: -11; inHg
